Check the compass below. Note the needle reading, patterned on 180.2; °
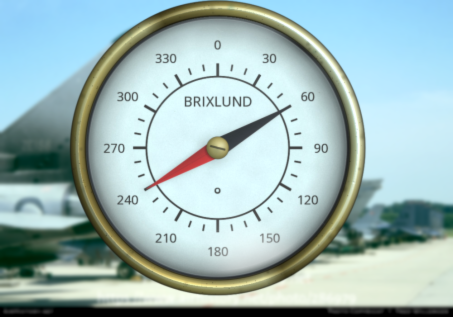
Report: 240; °
